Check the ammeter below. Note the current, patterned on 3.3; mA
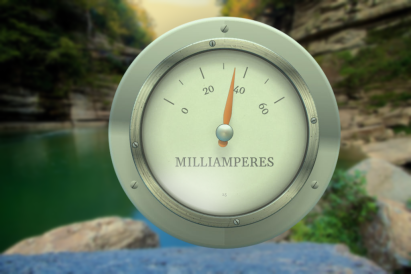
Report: 35; mA
